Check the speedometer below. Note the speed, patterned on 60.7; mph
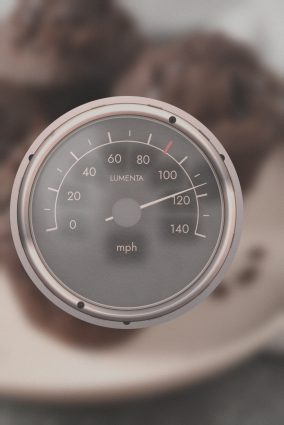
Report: 115; mph
